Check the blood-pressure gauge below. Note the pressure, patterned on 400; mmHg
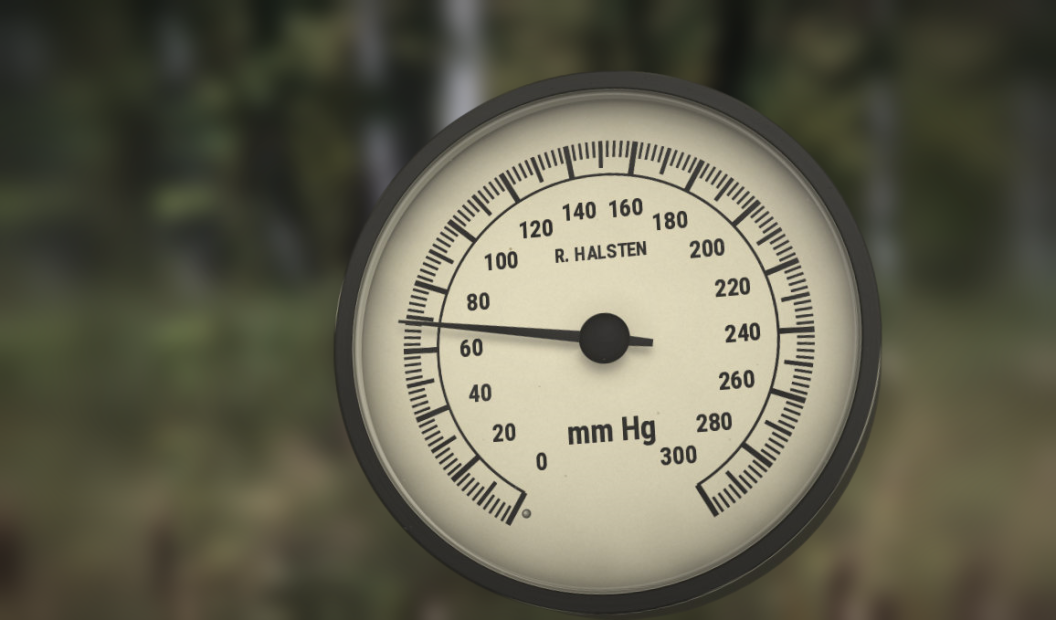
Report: 68; mmHg
